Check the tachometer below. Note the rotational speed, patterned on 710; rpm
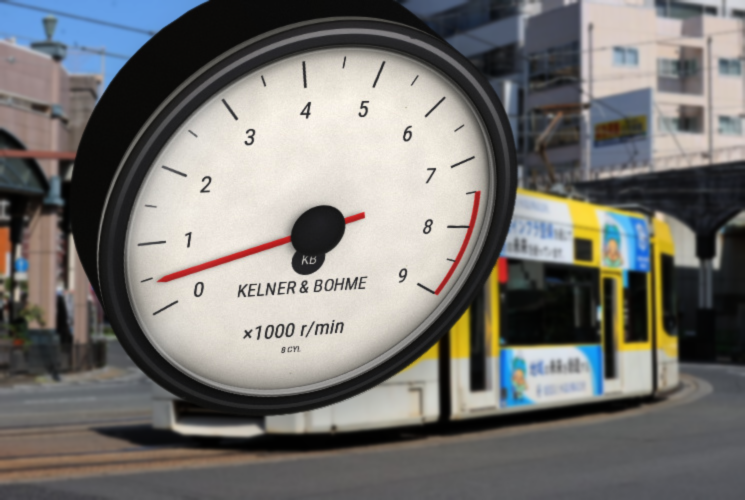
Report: 500; rpm
